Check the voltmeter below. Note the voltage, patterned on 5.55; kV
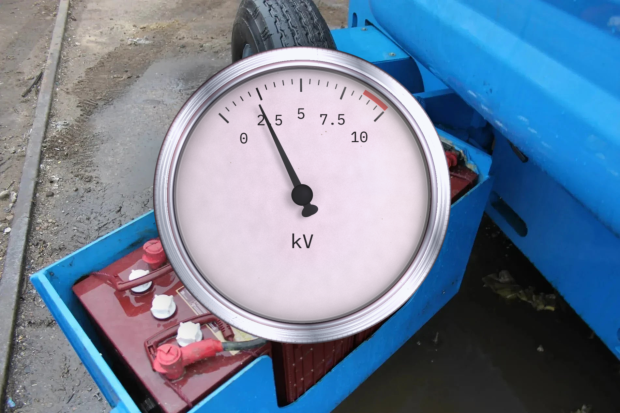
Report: 2.25; kV
